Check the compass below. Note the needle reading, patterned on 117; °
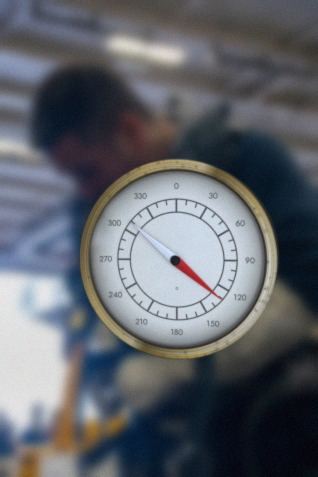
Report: 130; °
